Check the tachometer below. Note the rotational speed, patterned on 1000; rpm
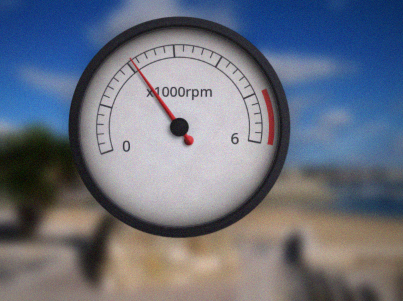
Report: 2100; rpm
